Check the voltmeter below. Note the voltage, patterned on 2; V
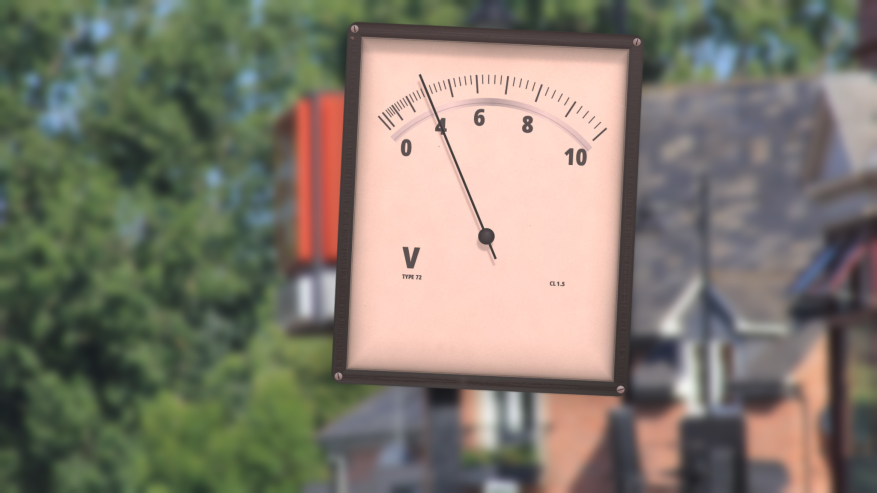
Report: 4; V
